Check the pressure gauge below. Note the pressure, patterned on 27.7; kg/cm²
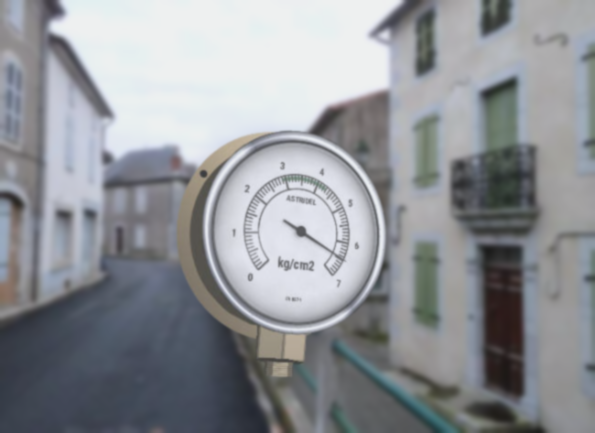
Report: 6.5; kg/cm²
